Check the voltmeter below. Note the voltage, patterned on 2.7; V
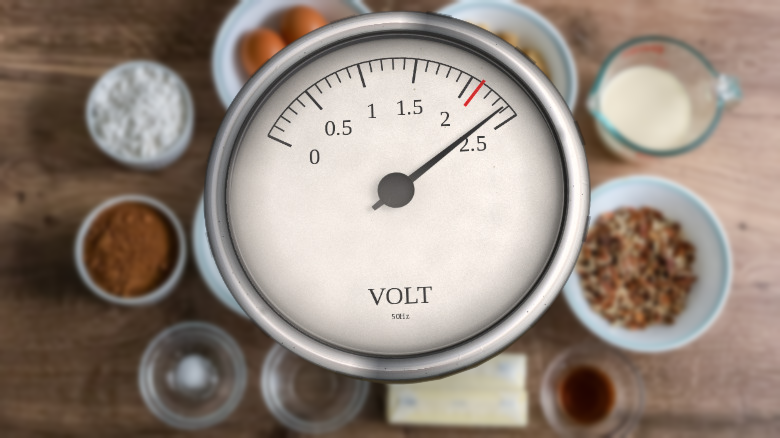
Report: 2.4; V
